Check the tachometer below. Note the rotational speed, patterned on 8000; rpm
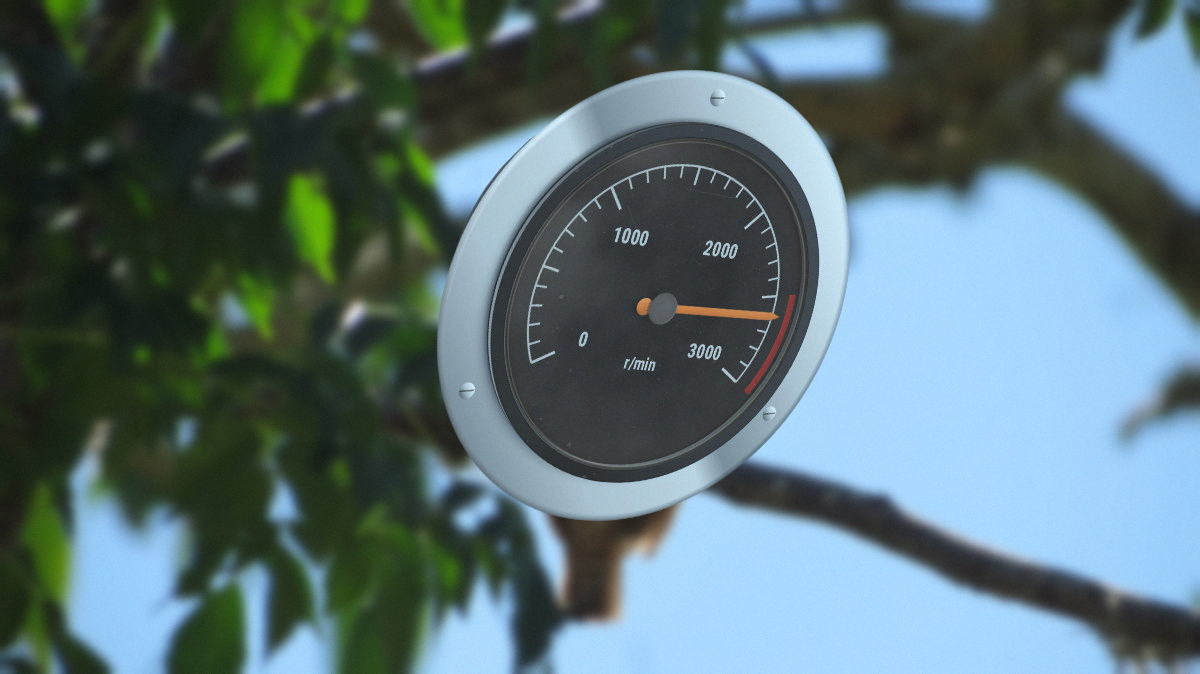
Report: 2600; rpm
